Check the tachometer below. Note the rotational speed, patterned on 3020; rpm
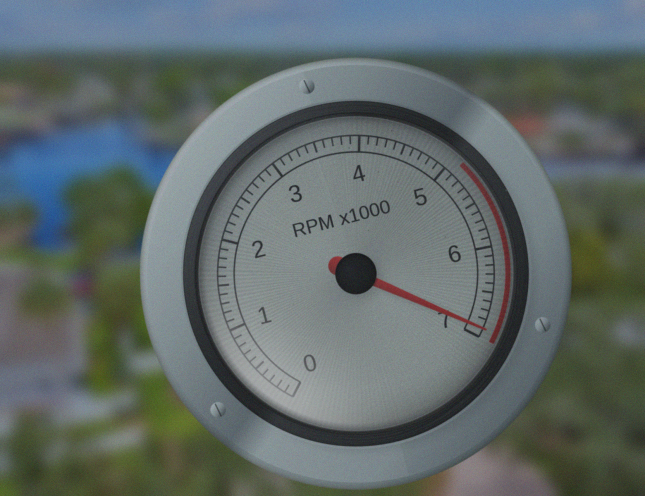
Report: 6900; rpm
